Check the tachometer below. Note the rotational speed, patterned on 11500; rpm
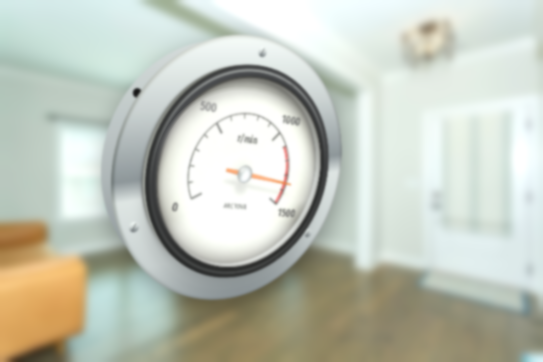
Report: 1350; rpm
